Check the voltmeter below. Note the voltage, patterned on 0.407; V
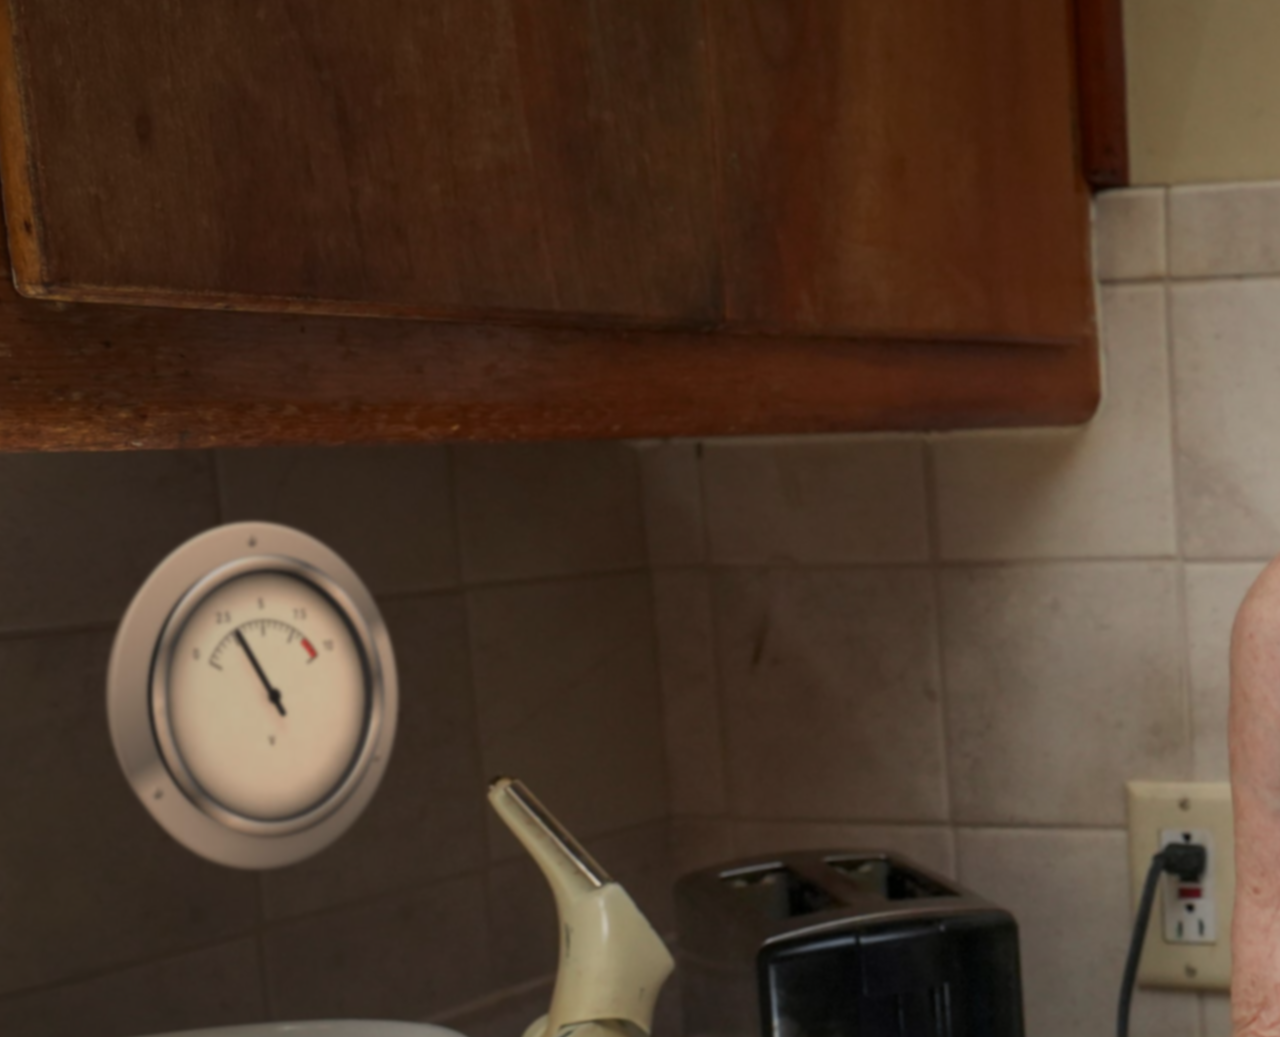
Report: 2.5; V
